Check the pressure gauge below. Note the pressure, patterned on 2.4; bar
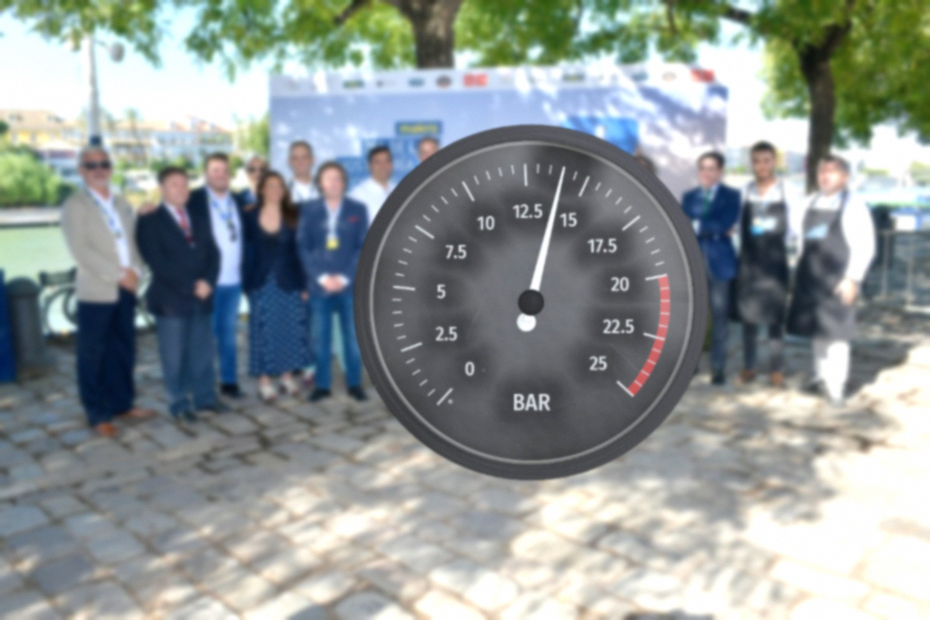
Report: 14; bar
